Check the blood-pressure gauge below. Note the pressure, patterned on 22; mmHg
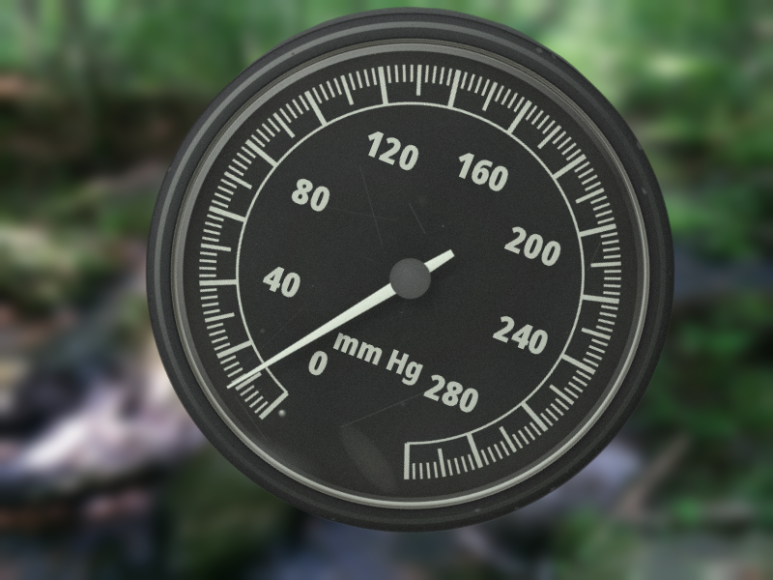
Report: 12; mmHg
